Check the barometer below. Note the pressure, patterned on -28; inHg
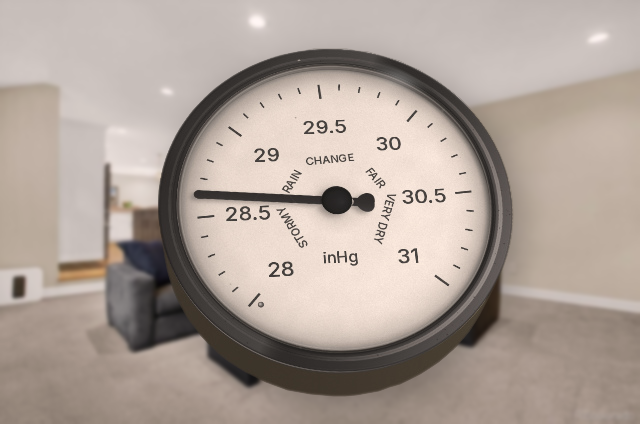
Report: 28.6; inHg
